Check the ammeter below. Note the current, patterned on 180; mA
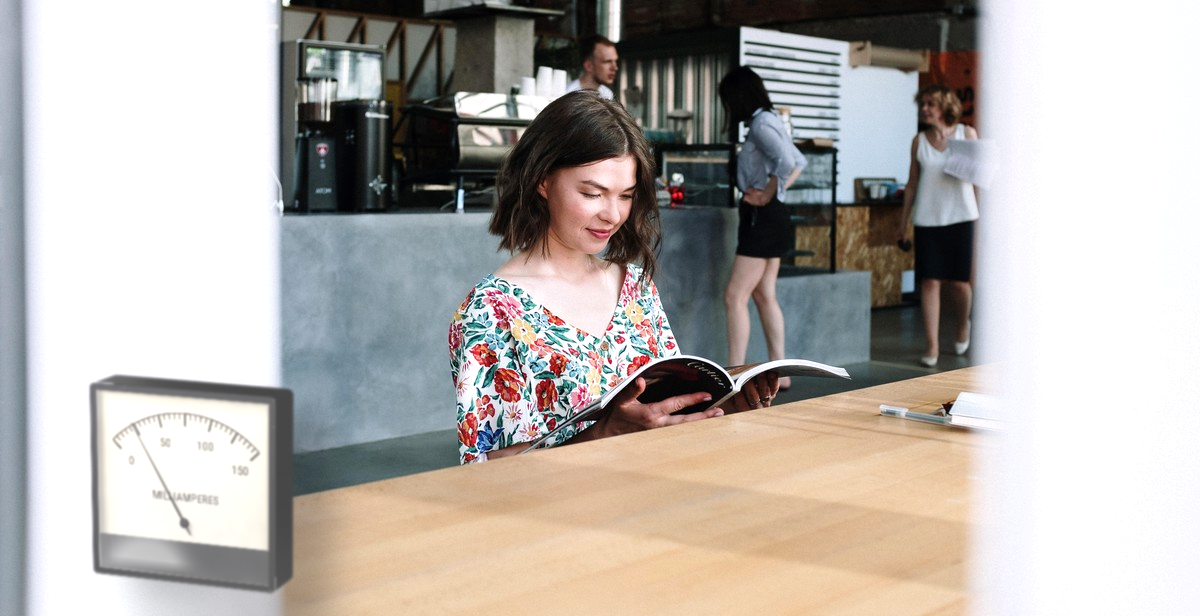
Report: 25; mA
